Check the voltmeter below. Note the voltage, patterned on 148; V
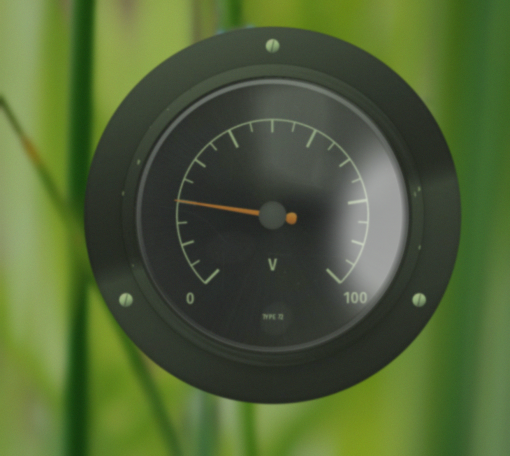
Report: 20; V
